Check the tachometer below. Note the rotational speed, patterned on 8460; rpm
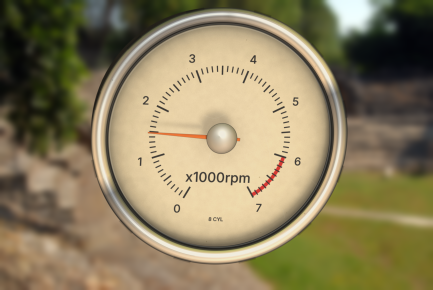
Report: 1500; rpm
